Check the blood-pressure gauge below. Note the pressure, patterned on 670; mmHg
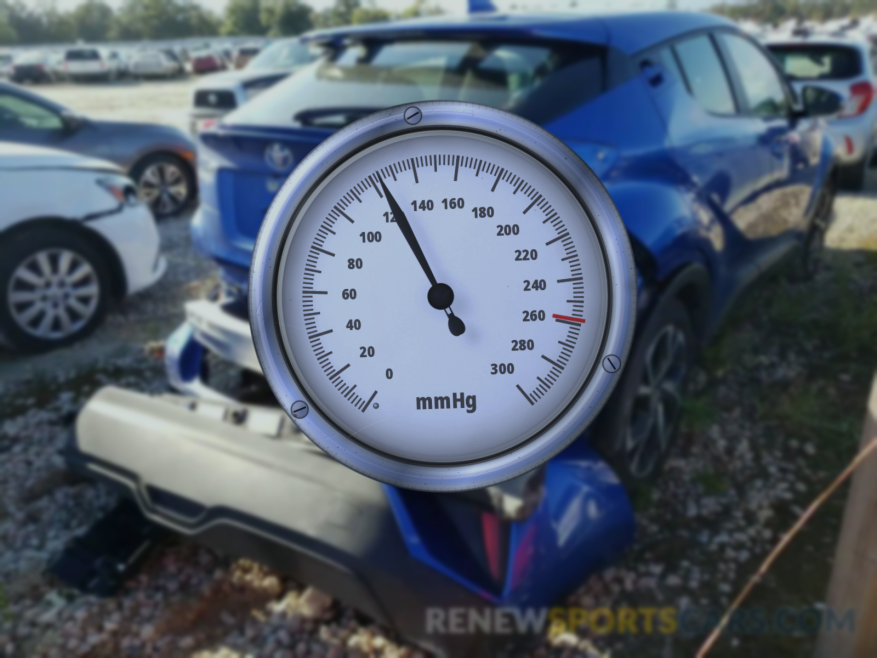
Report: 124; mmHg
